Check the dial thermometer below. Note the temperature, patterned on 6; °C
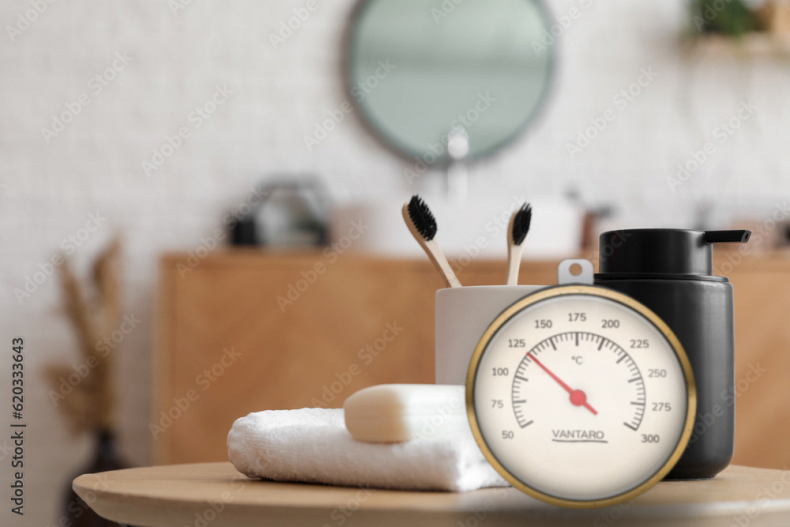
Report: 125; °C
